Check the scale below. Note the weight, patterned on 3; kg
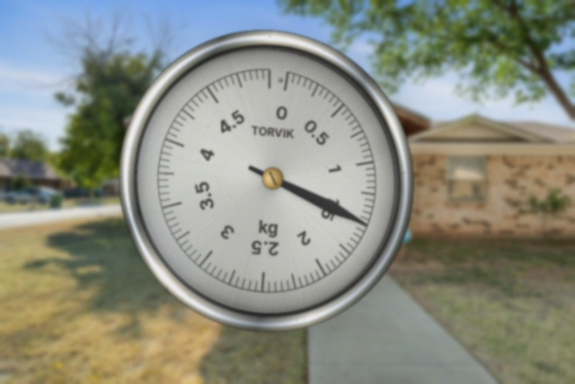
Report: 1.5; kg
